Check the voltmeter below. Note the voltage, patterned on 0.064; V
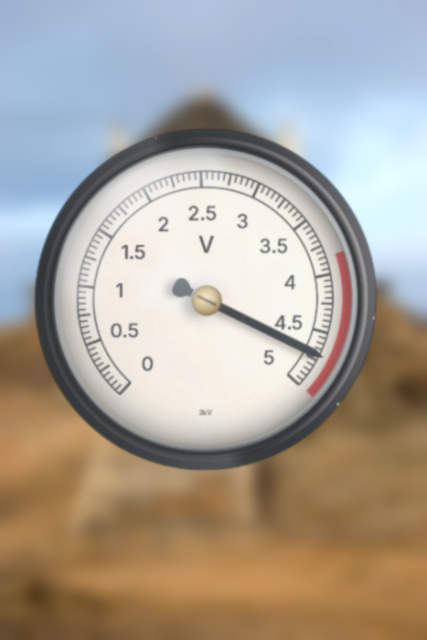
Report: 4.7; V
